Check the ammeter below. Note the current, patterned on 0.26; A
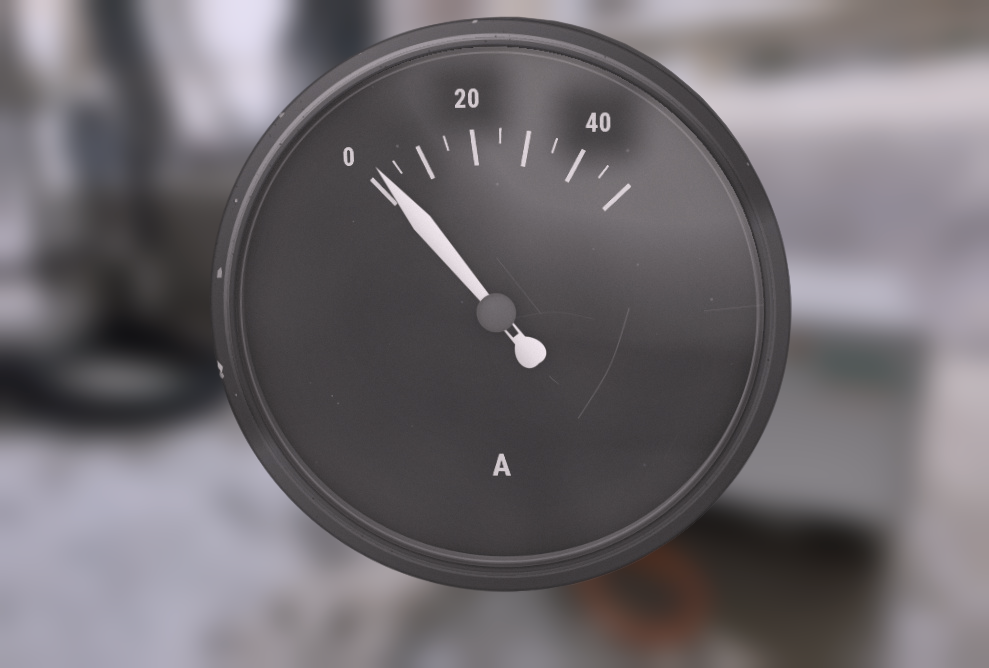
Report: 2.5; A
